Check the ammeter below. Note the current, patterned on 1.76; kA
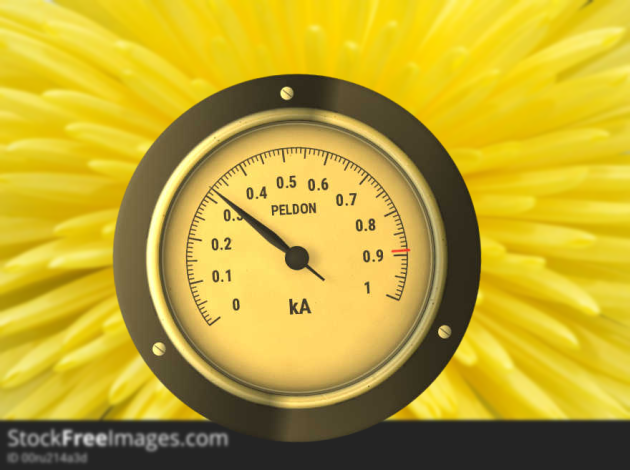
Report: 0.32; kA
